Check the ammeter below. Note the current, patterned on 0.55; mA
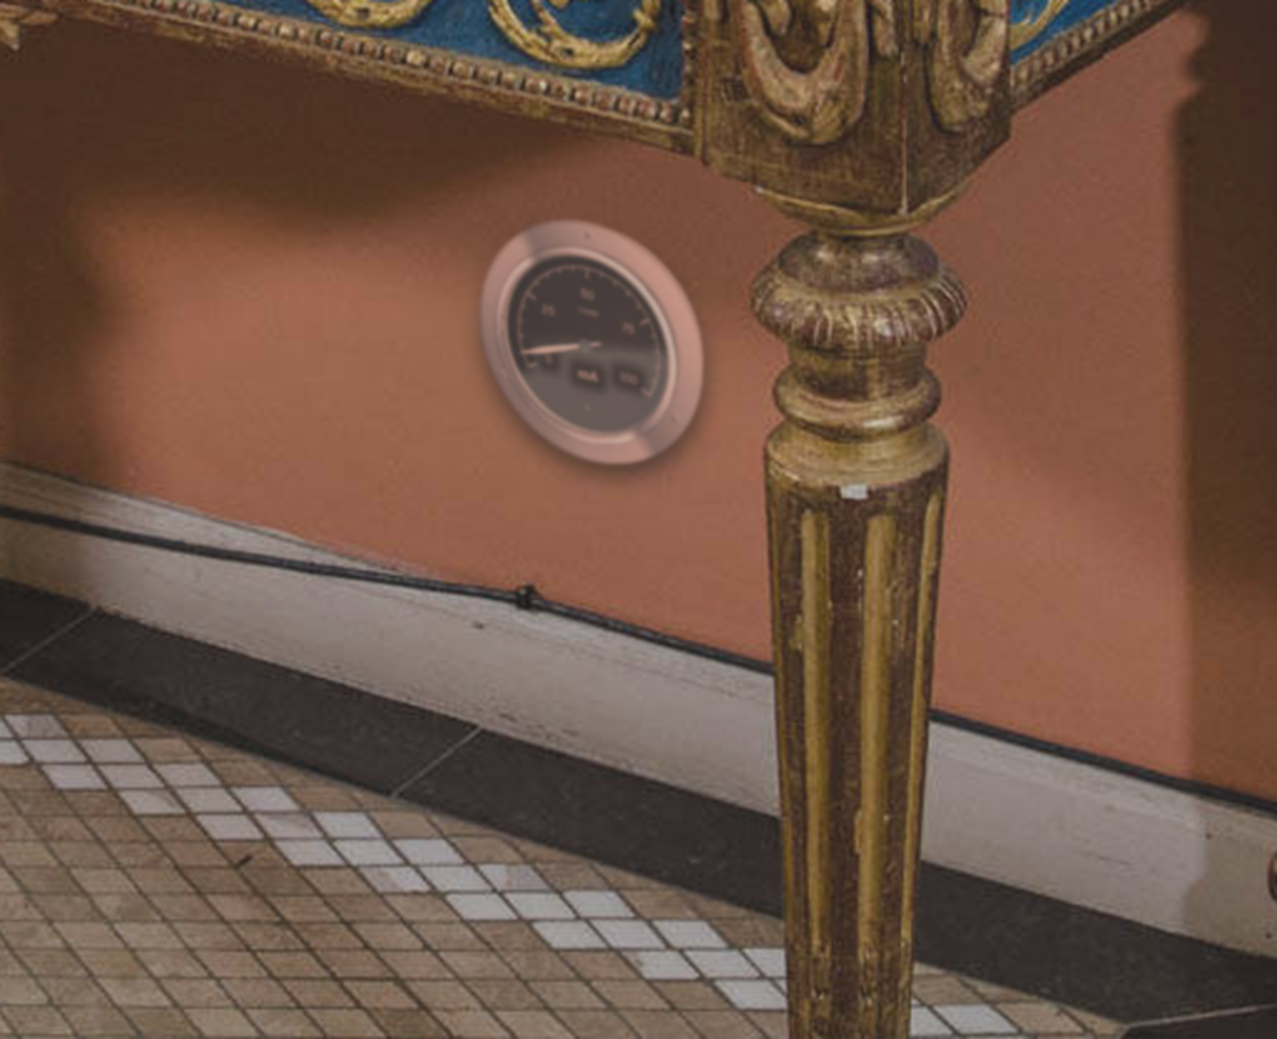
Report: 5; mA
